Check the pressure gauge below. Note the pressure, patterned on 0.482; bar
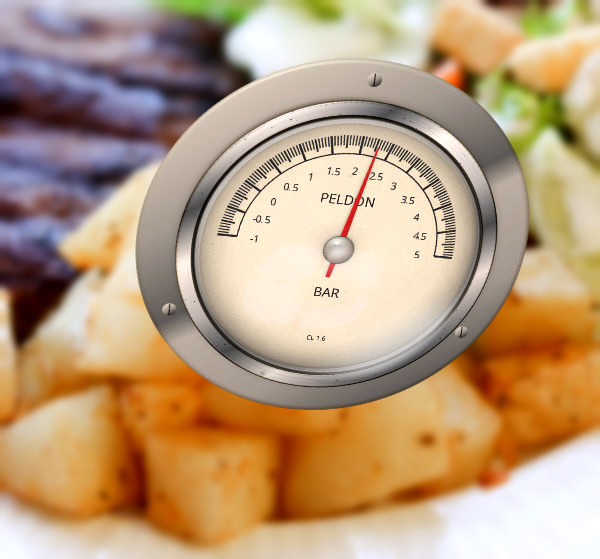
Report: 2.25; bar
